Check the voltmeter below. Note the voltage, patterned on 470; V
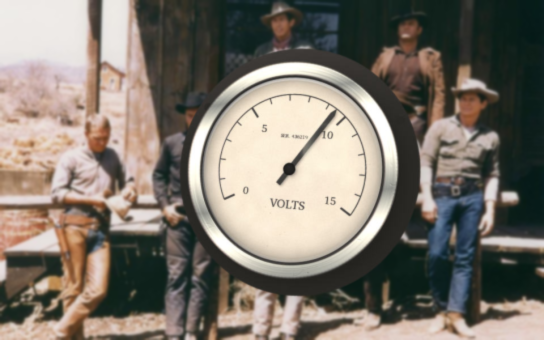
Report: 9.5; V
